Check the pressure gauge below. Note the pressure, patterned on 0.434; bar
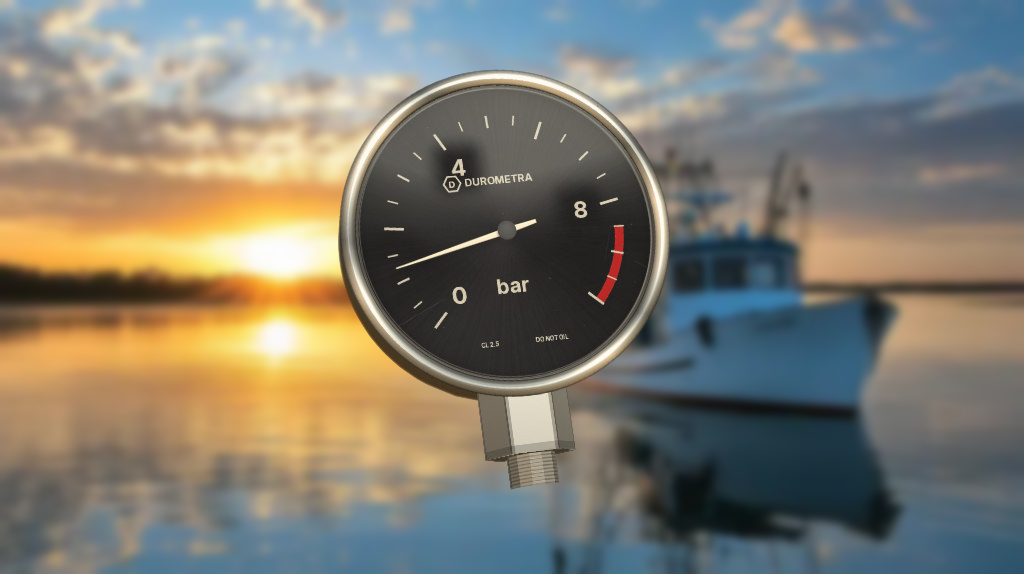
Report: 1.25; bar
